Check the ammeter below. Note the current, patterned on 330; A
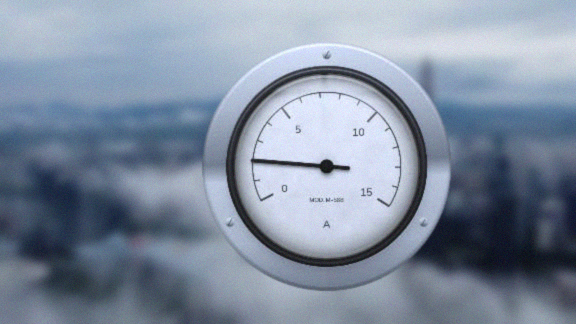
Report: 2; A
